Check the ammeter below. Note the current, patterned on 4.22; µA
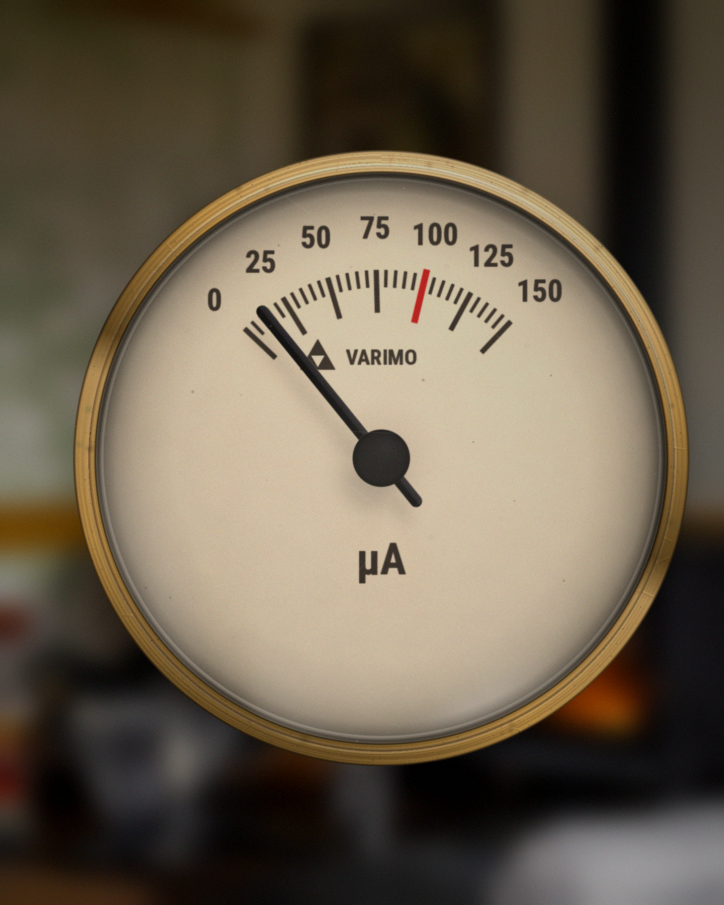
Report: 12.5; µA
